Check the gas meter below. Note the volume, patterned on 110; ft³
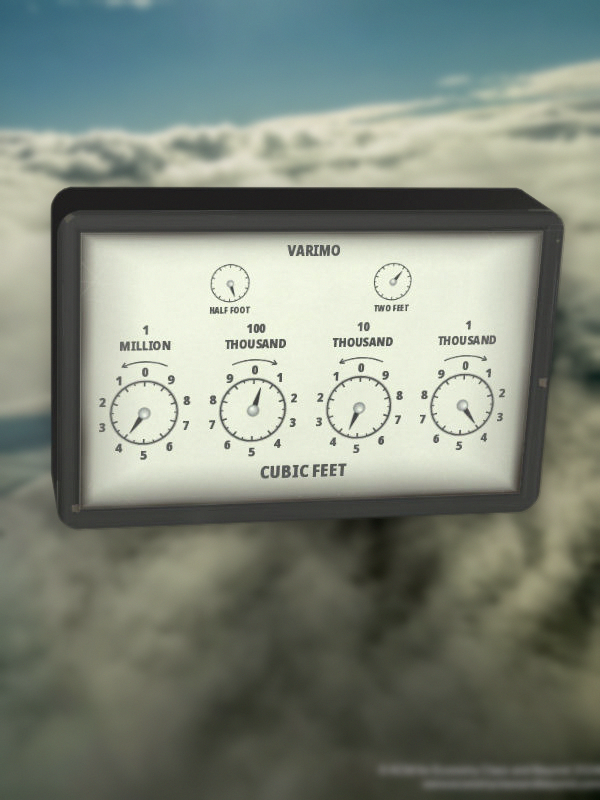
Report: 404400; ft³
